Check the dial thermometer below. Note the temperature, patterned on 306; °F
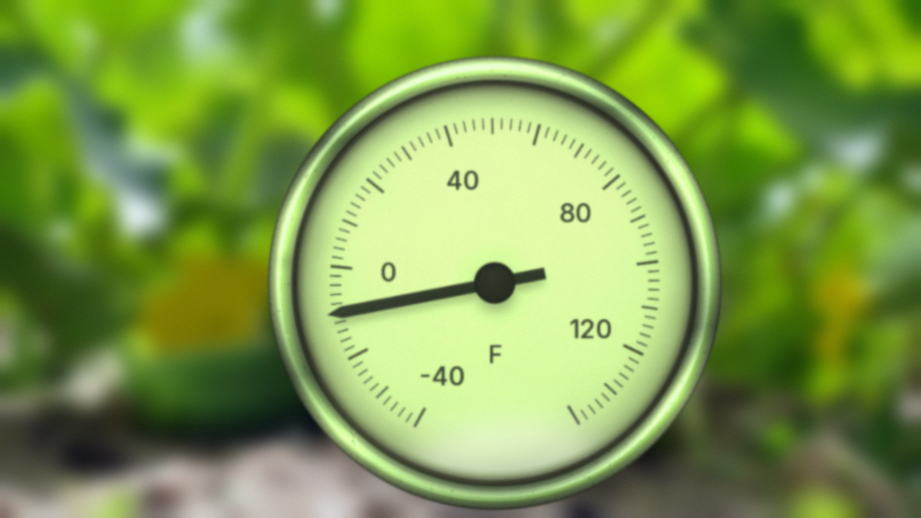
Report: -10; °F
